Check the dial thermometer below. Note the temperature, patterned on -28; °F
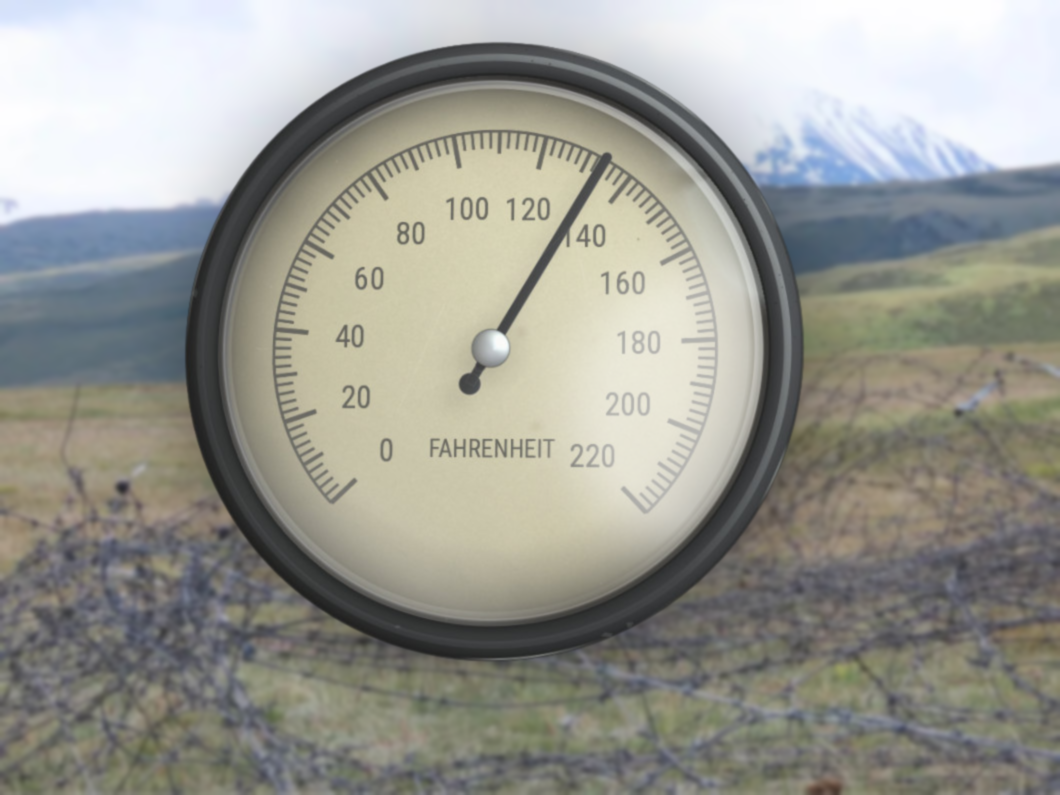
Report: 134; °F
